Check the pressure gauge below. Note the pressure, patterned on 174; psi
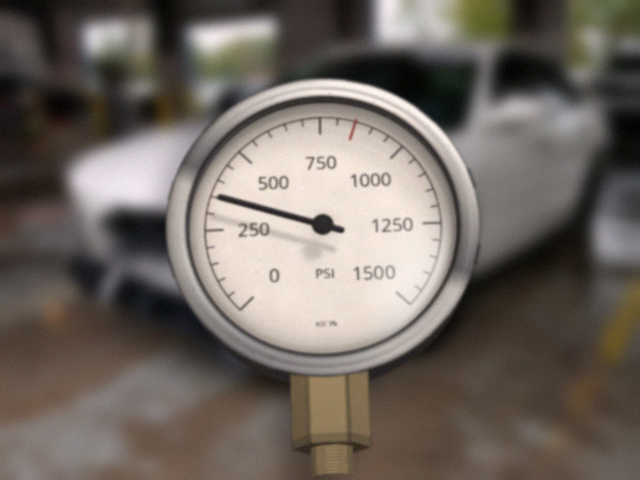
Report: 350; psi
